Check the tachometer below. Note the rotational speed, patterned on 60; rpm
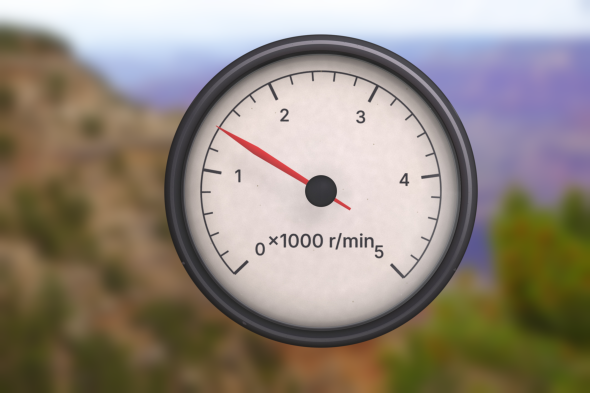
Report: 1400; rpm
